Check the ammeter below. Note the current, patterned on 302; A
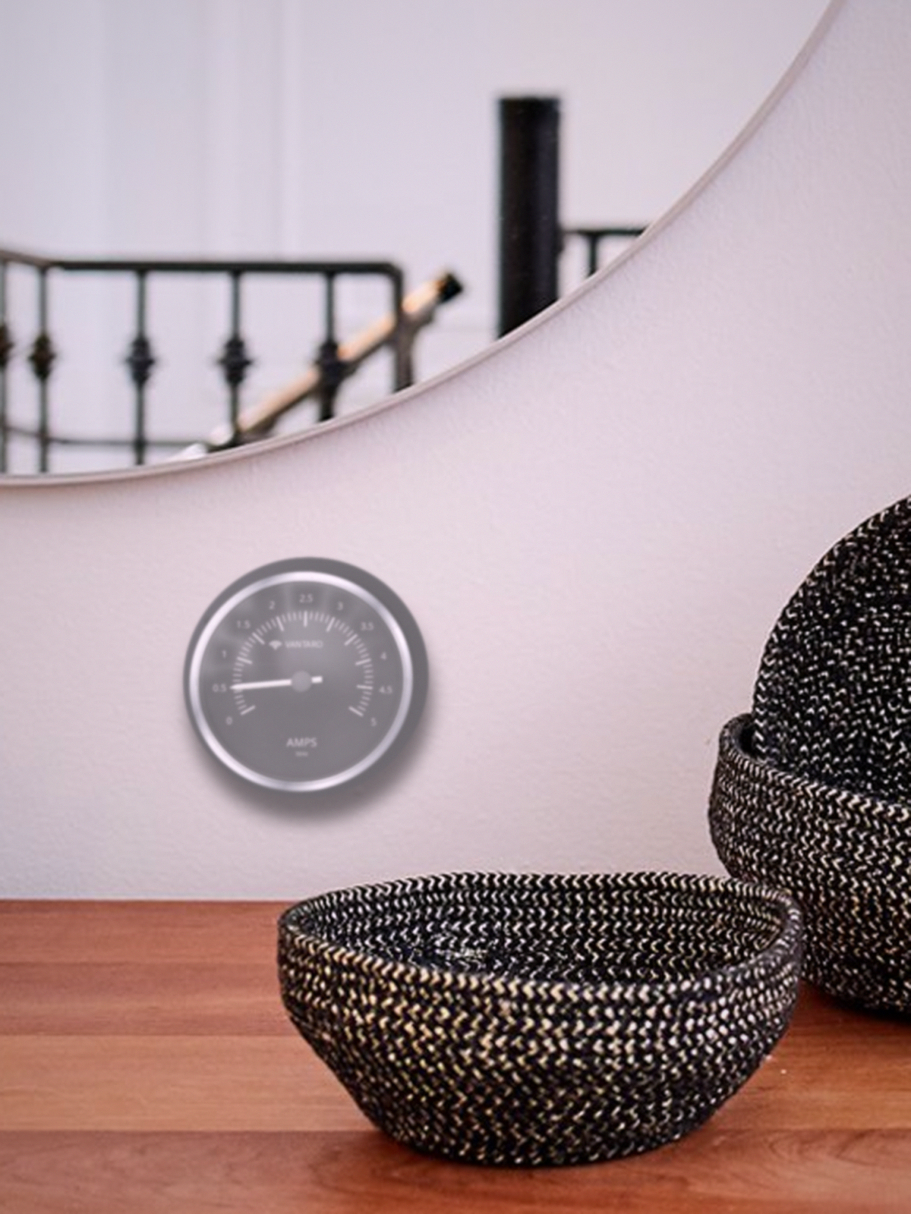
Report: 0.5; A
